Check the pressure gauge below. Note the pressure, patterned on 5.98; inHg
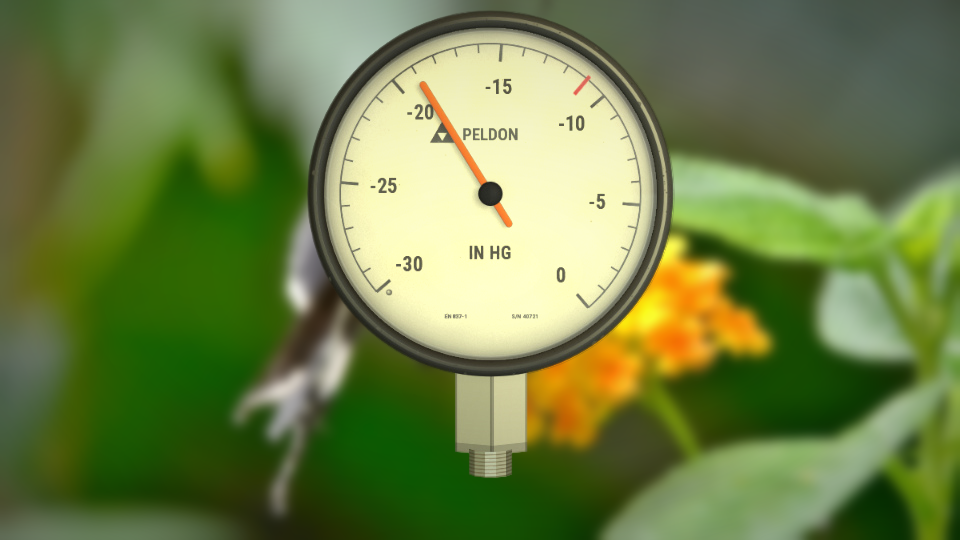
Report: -19; inHg
